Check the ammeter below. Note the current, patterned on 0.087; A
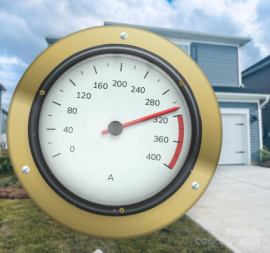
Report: 310; A
